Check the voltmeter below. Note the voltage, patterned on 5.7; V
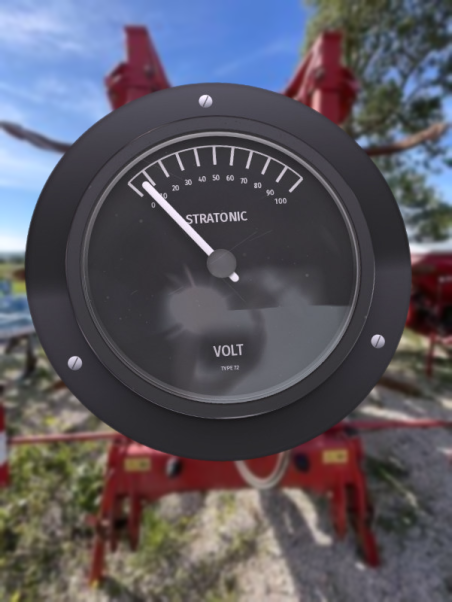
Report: 5; V
